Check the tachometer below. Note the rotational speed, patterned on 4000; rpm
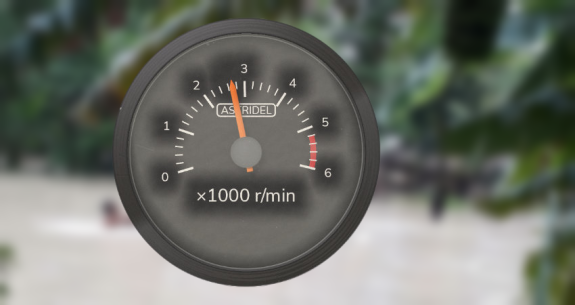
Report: 2700; rpm
